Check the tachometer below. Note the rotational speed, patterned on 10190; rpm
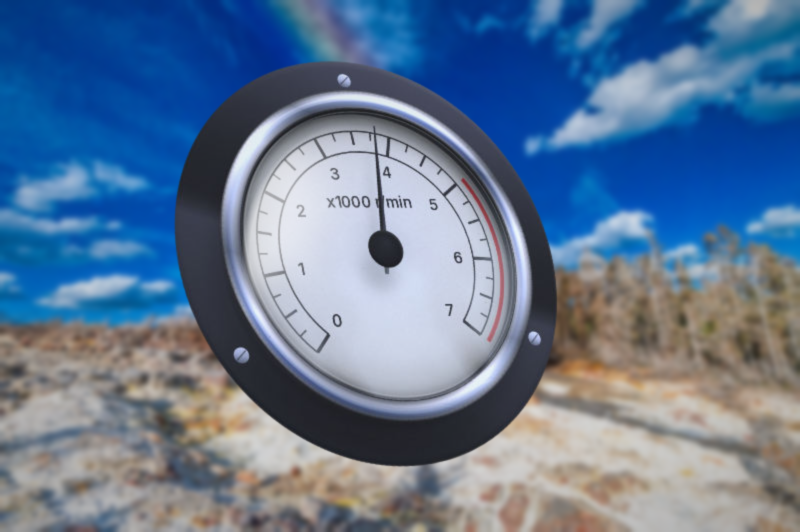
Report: 3750; rpm
